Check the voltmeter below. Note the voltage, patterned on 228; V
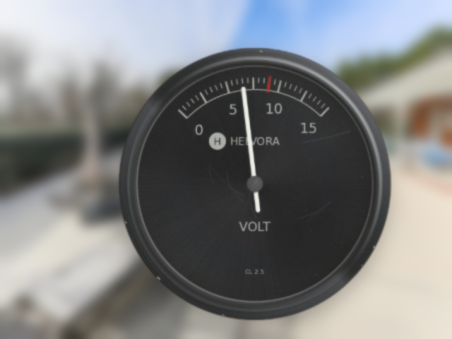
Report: 6.5; V
